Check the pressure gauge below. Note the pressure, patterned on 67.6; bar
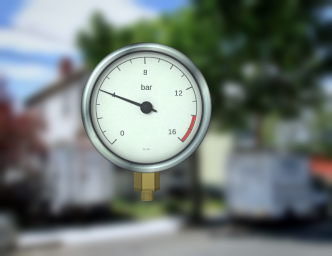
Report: 4; bar
